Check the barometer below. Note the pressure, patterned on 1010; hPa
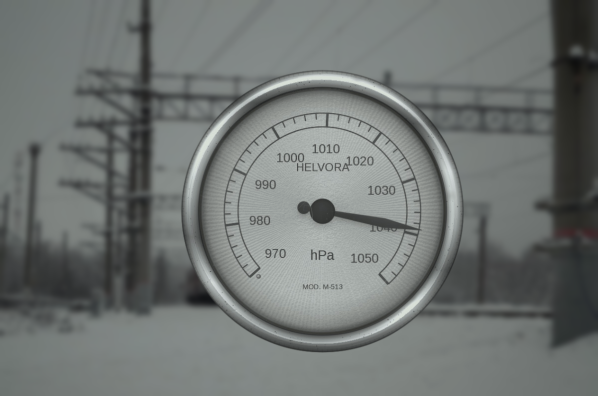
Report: 1039; hPa
